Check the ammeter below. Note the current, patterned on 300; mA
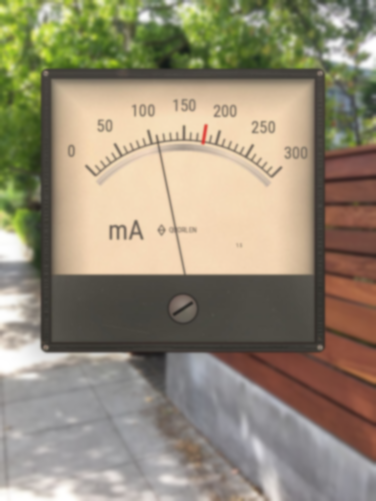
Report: 110; mA
